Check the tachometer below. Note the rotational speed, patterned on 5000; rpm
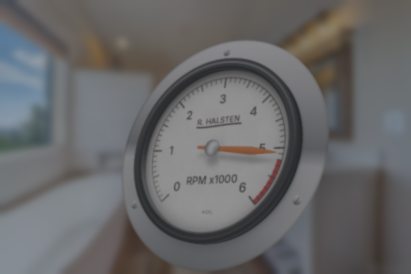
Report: 5100; rpm
